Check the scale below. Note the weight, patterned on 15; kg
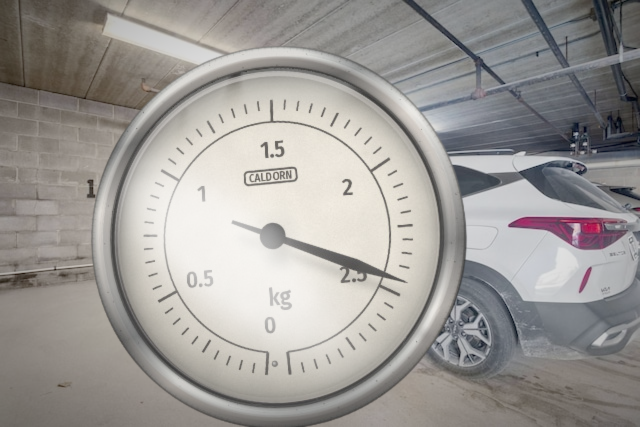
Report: 2.45; kg
